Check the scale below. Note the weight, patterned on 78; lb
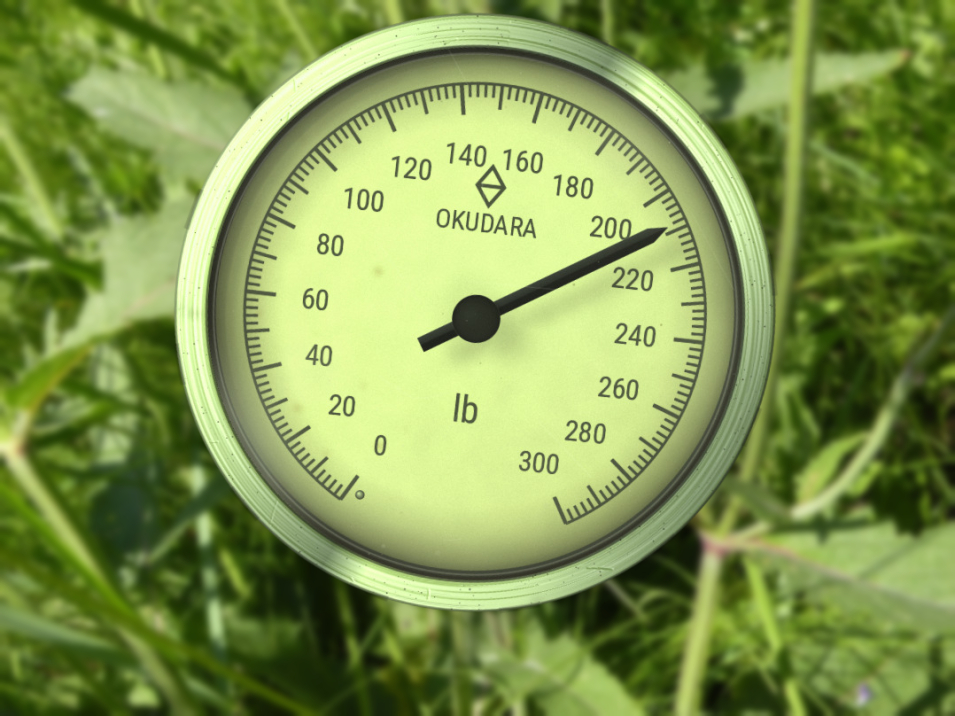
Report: 208; lb
